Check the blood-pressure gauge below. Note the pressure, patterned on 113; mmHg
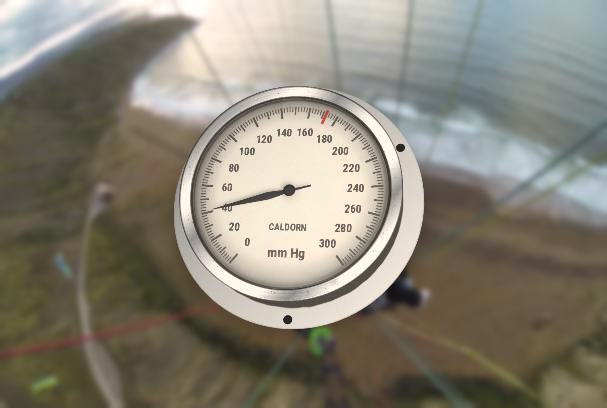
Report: 40; mmHg
